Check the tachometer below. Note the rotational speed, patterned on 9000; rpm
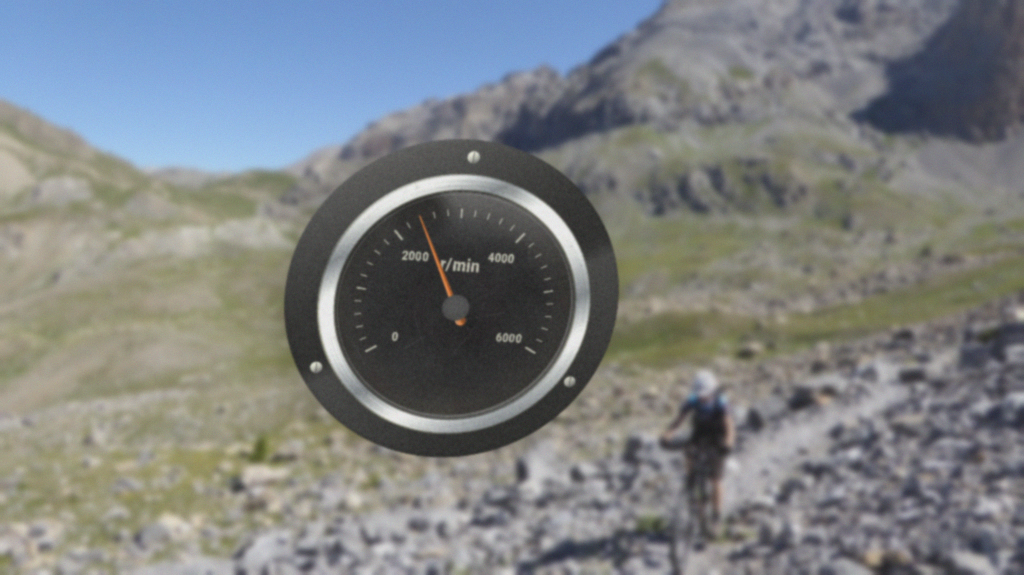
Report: 2400; rpm
